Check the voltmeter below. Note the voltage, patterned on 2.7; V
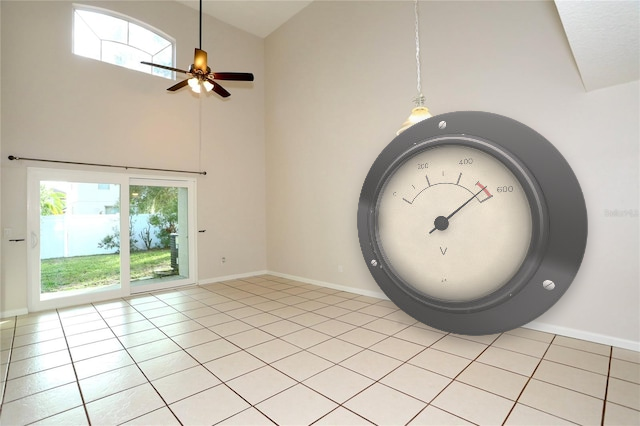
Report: 550; V
